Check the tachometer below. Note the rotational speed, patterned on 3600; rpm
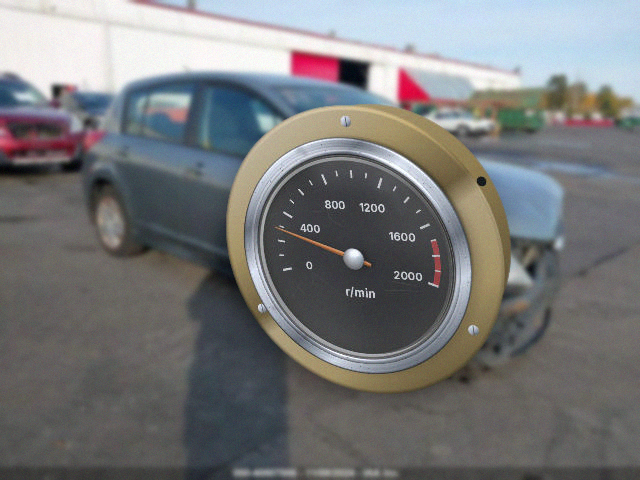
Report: 300; rpm
